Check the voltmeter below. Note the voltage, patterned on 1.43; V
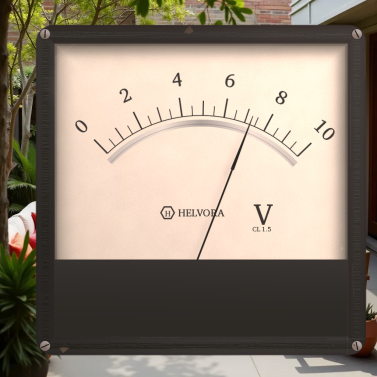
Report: 7.25; V
